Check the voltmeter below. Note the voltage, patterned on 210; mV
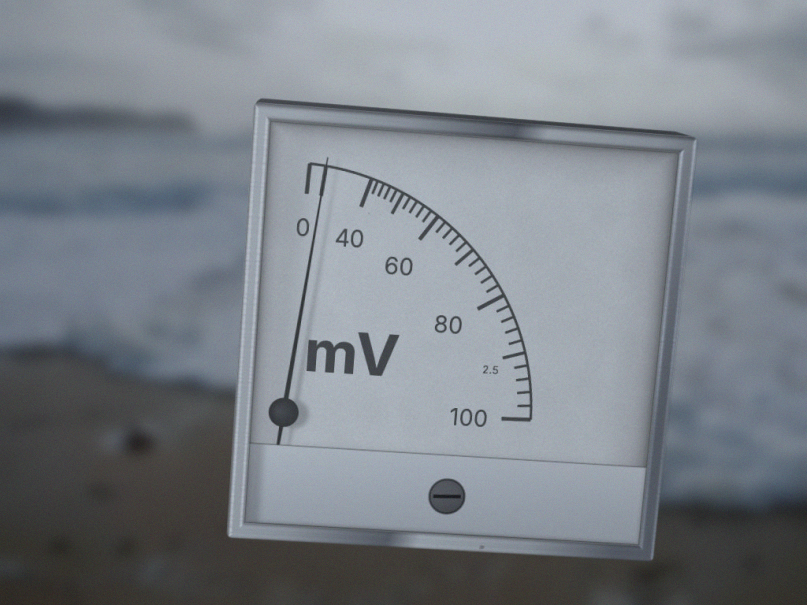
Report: 20; mV
